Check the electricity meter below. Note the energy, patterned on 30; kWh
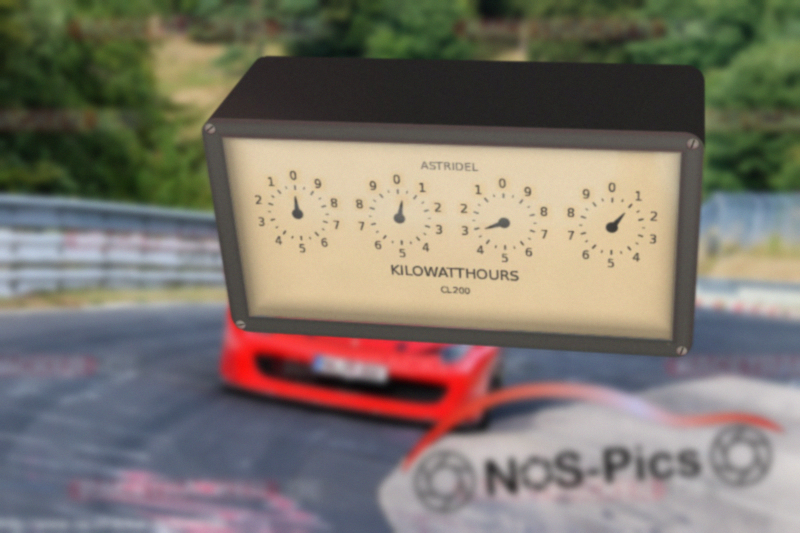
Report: 31; kWh
